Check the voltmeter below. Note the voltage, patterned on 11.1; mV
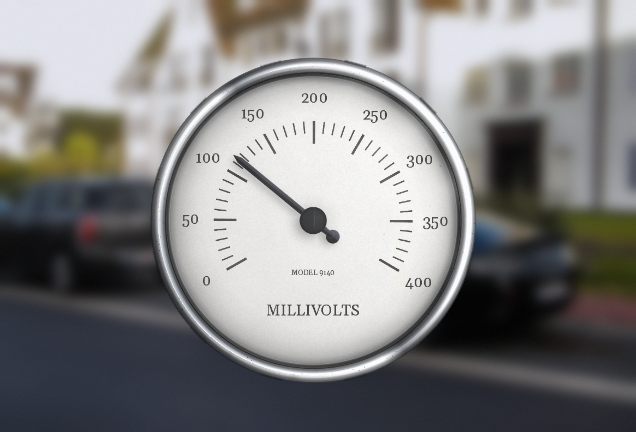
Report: 115; mV
